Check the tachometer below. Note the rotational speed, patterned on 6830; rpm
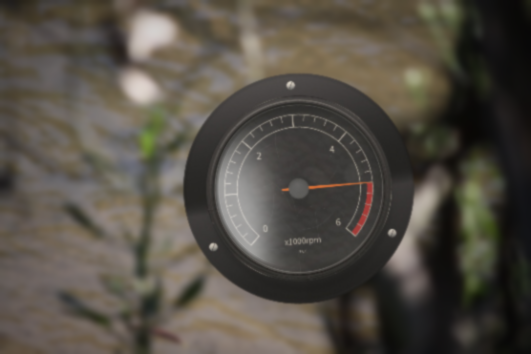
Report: 5000; rpm
